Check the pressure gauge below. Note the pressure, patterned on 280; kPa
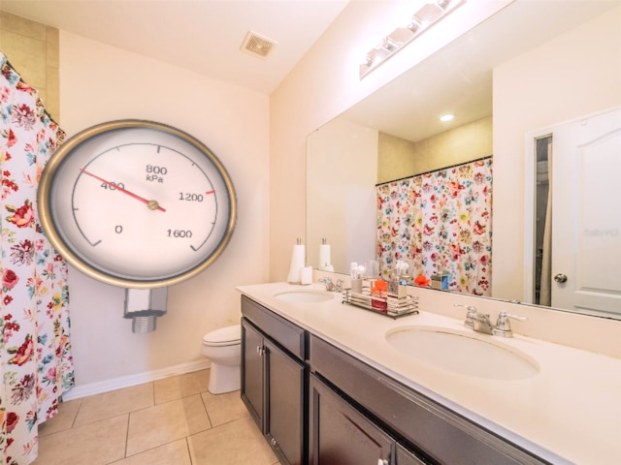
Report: 400; kPa
